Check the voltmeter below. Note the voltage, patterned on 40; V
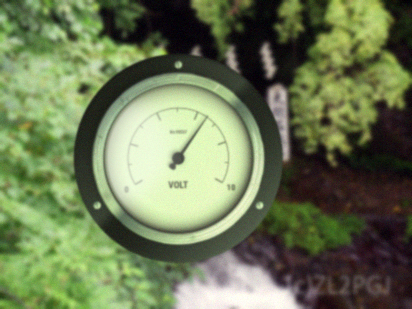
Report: 6.5; V
